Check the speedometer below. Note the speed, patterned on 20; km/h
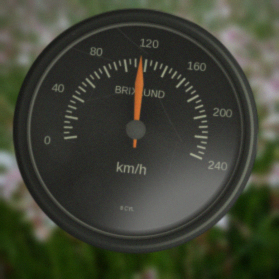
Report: 115; km/h
